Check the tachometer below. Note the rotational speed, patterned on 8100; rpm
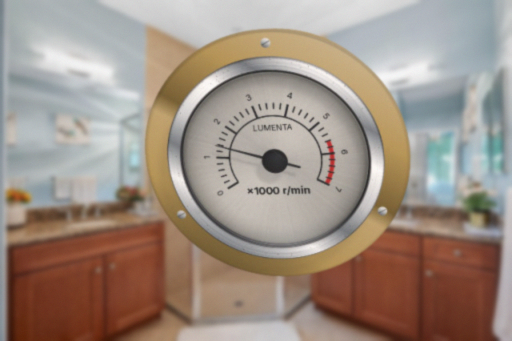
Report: 1400; rpm
